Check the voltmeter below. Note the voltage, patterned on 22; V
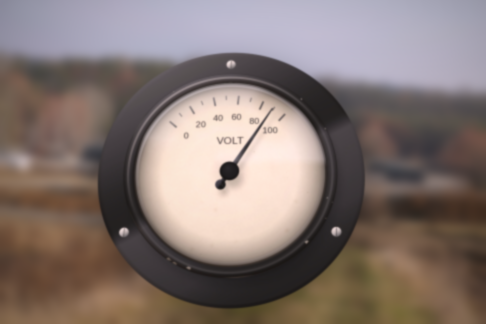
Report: 90; V
